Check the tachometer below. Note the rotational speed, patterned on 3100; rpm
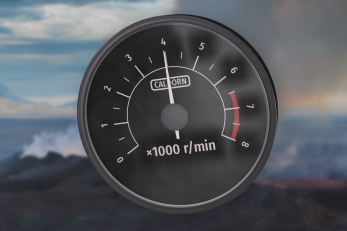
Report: 4000; rpm
